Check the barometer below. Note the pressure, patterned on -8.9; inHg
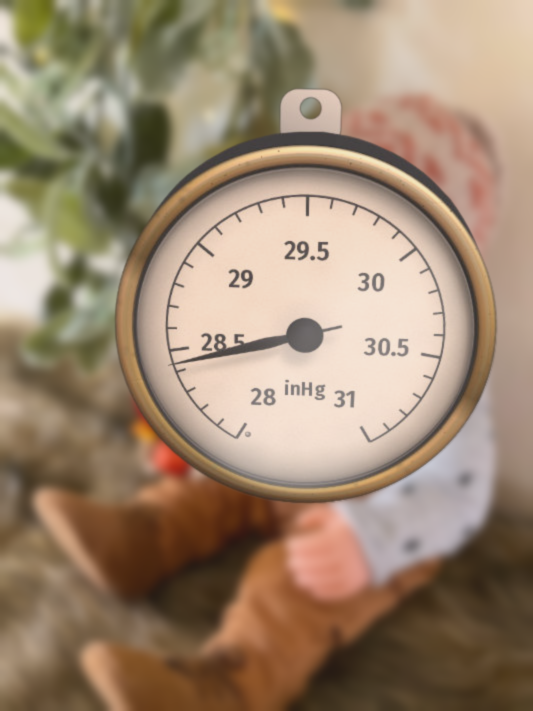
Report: 28.45; inHg
